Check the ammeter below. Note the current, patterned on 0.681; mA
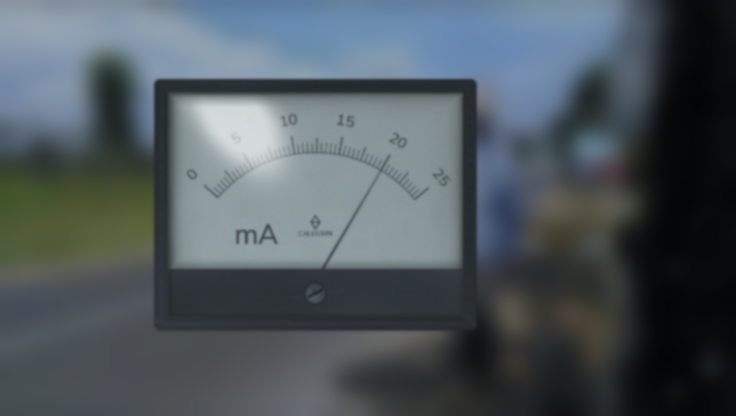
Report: 20; mA
